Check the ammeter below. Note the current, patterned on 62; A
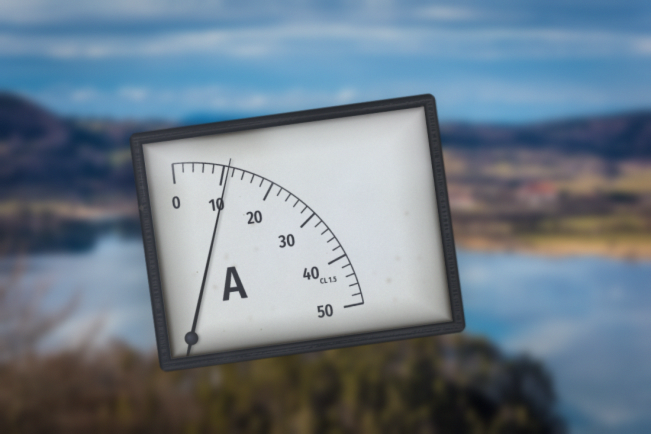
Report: 11; A
